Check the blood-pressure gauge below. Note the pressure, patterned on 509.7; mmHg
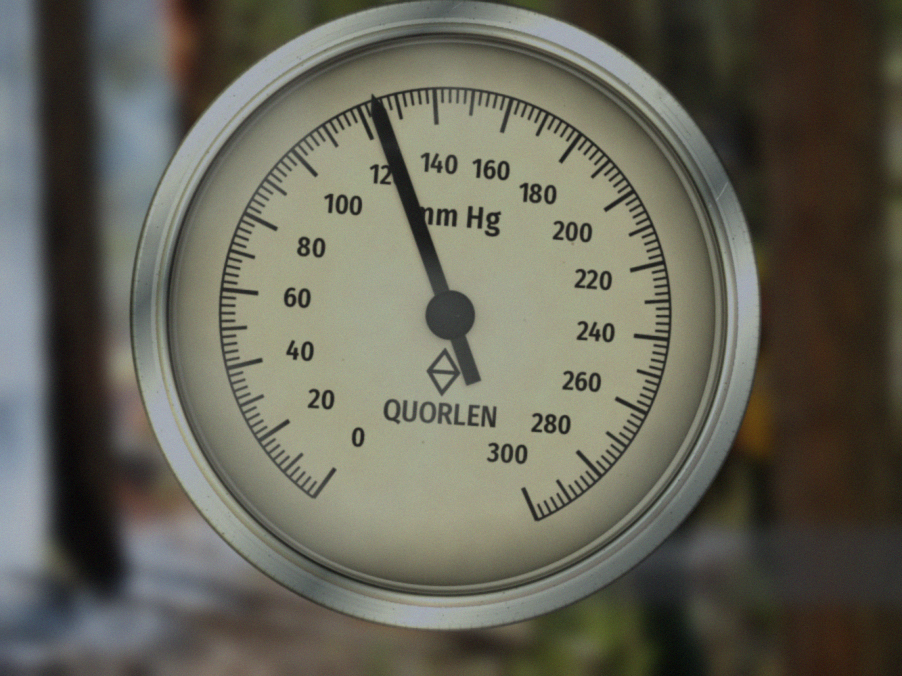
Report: 124; mmHg
